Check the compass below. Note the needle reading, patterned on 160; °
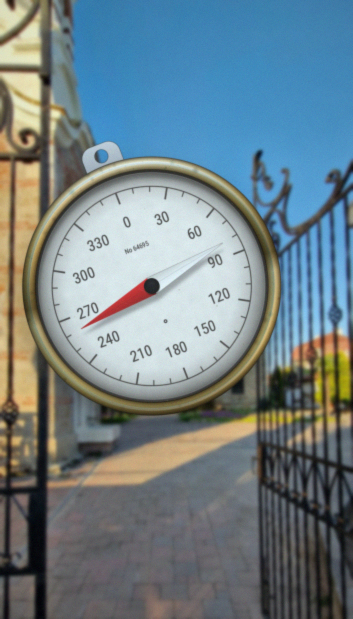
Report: 260; °
